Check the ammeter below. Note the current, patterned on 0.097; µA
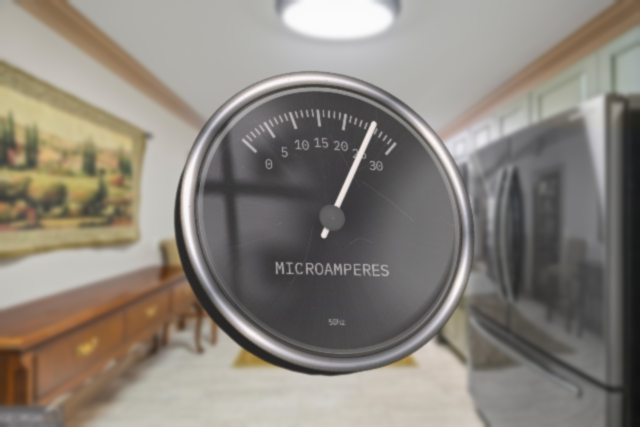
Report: 25; µA
